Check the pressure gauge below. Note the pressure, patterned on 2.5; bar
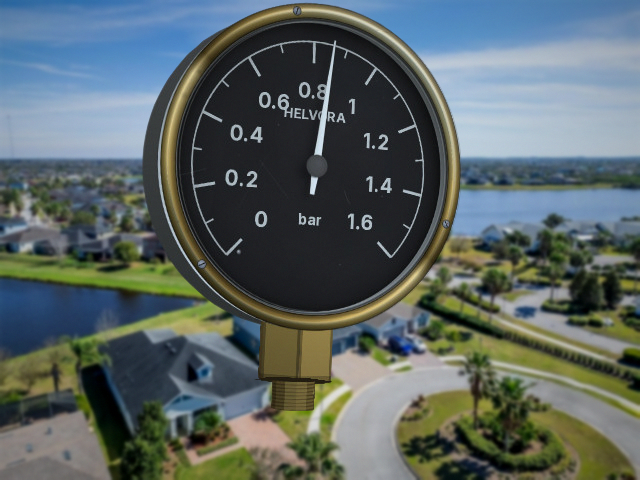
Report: 0.85; bar
